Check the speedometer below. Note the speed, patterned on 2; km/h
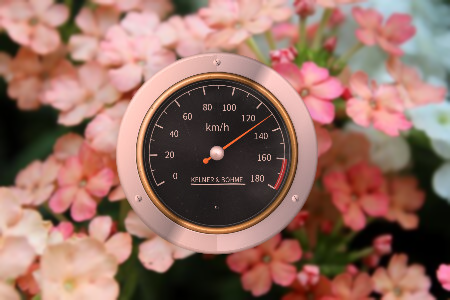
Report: 130; km/h
